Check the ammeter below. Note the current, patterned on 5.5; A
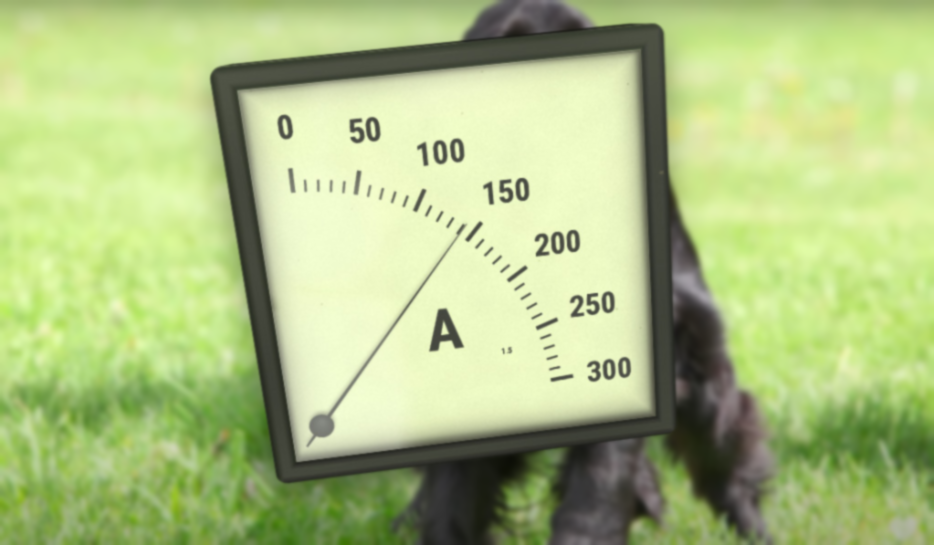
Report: 140; A
